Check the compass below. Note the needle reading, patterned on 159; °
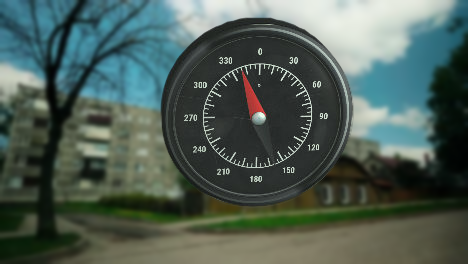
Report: 340; °
